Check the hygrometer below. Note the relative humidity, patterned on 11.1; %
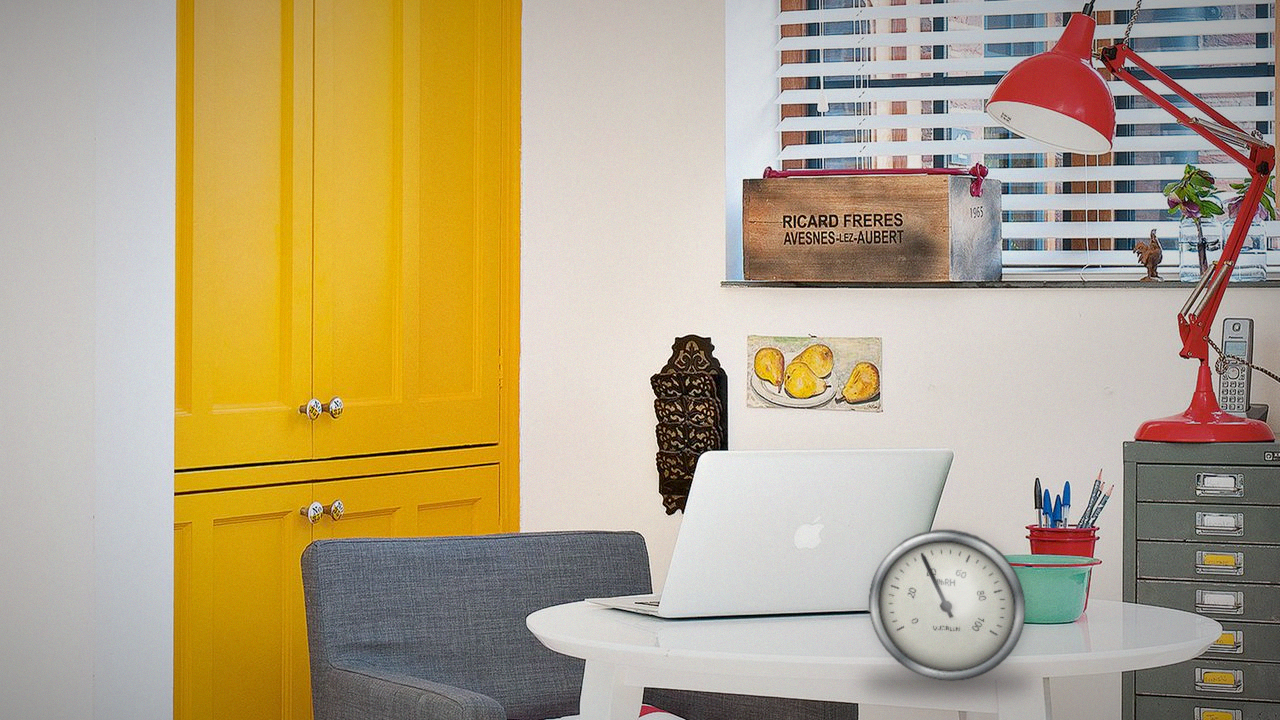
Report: 40; %
